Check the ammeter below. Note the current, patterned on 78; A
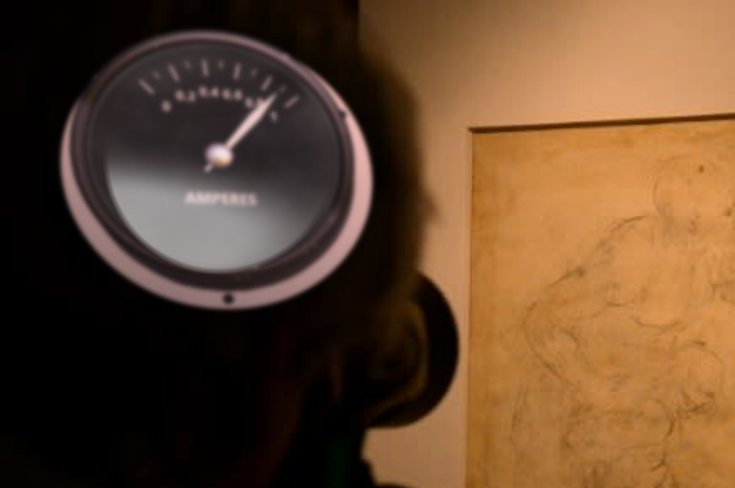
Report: 0.9; A
